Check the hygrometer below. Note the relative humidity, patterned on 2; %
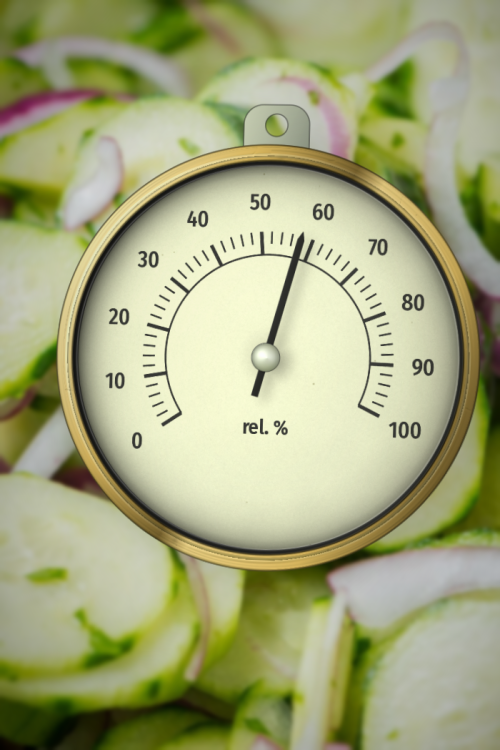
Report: 58; %
